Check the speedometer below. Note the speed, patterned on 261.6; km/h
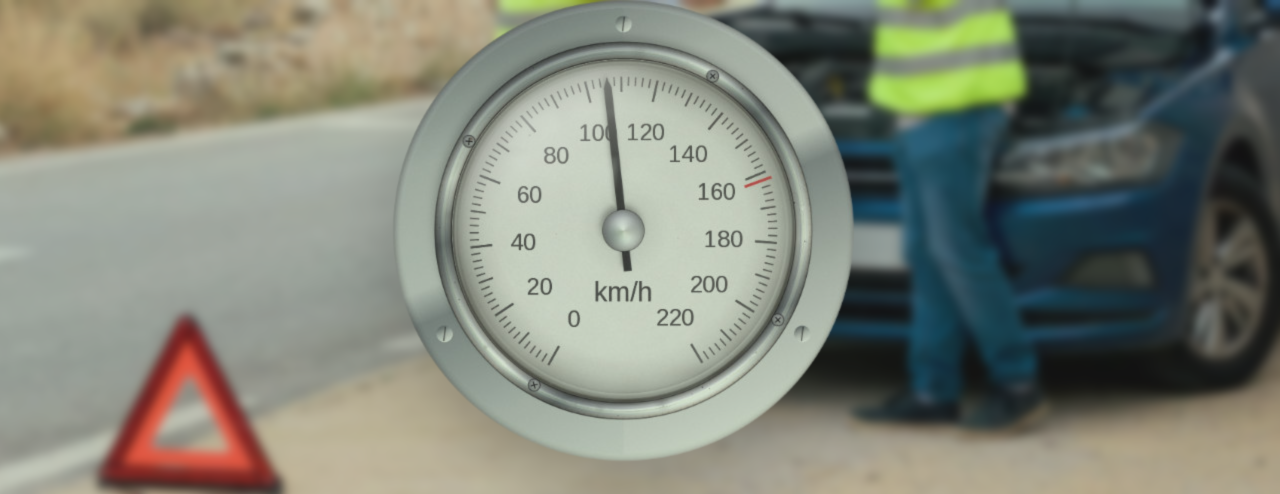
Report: 106; km/h
